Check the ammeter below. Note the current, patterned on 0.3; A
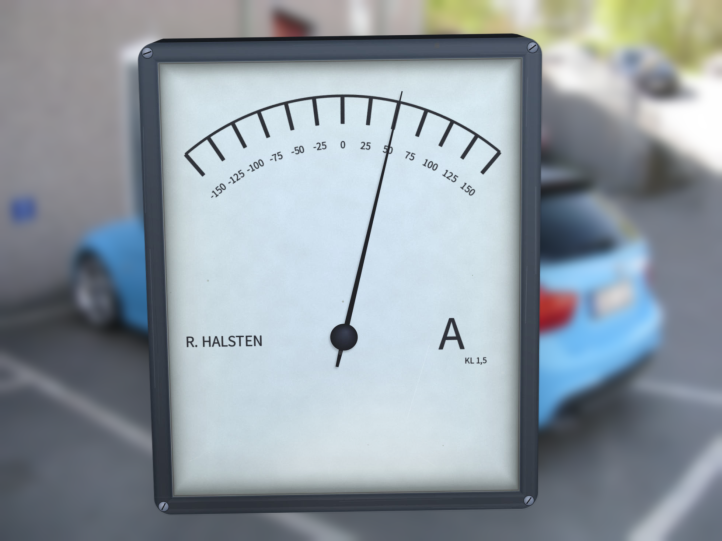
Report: 50; A
